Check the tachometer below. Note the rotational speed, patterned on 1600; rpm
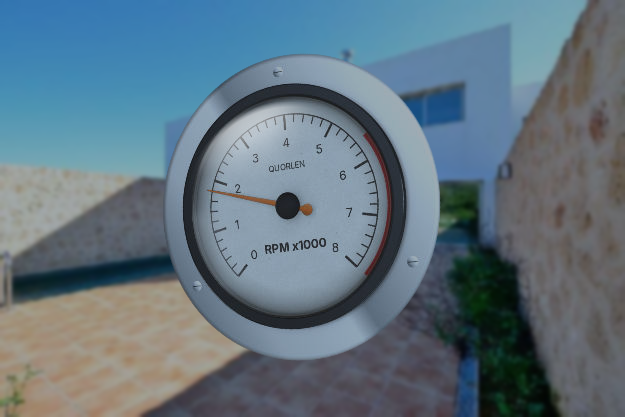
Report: 1800; rpm
